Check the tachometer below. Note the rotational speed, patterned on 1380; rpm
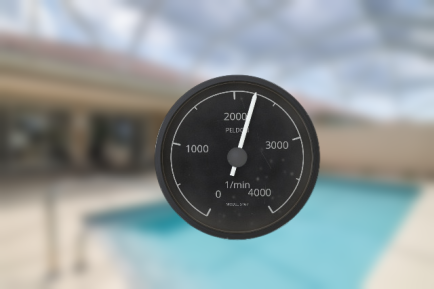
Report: 2250; rpm
